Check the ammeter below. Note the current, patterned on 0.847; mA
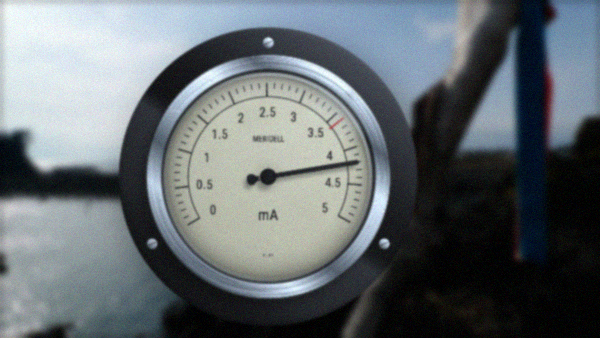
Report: 4.2; mA
